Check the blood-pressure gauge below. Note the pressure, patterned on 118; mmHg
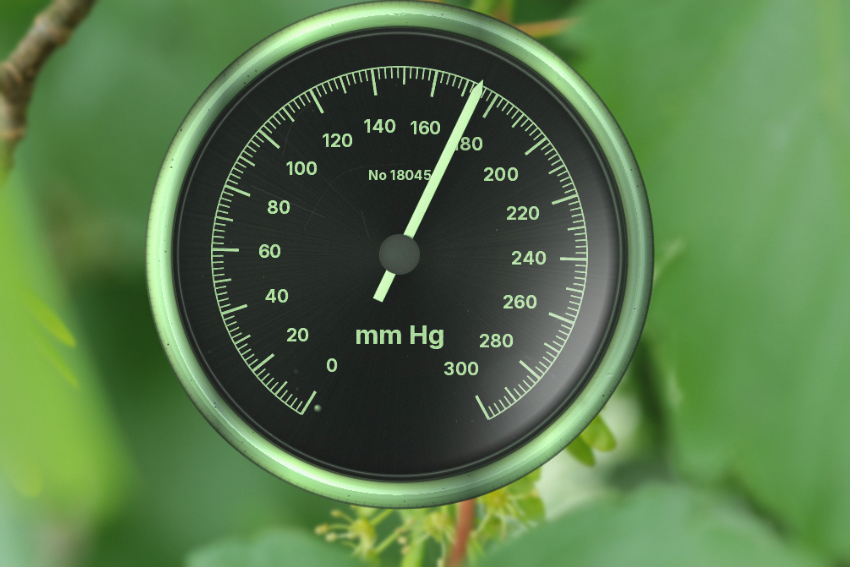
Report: 174; mmHg
